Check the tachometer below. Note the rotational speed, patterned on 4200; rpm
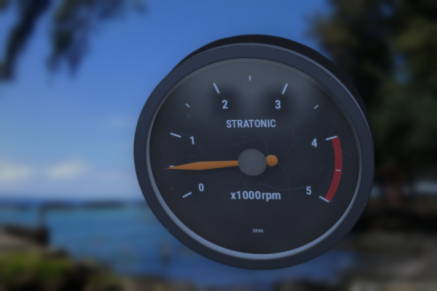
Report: 500; rpm
